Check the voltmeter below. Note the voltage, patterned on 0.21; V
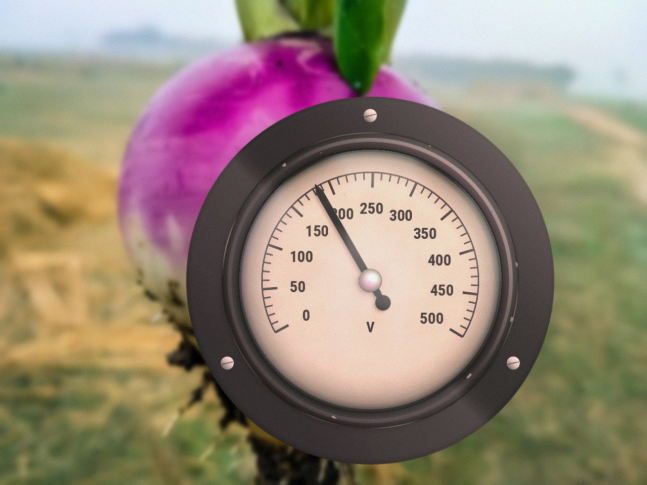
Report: 185; V
